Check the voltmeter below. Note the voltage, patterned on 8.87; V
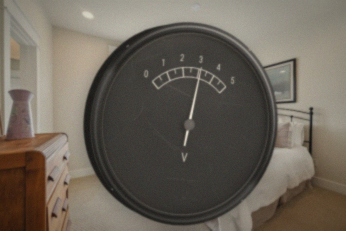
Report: 3; V
